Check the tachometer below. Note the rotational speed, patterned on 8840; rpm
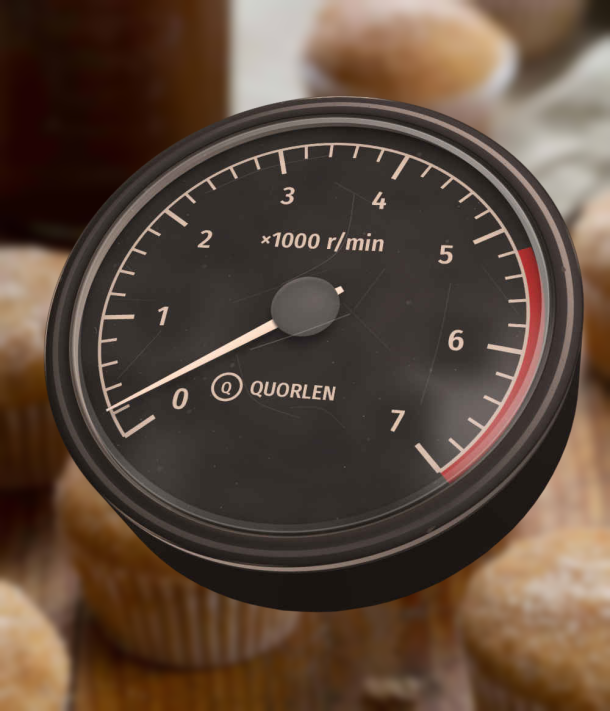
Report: 200; rpm
